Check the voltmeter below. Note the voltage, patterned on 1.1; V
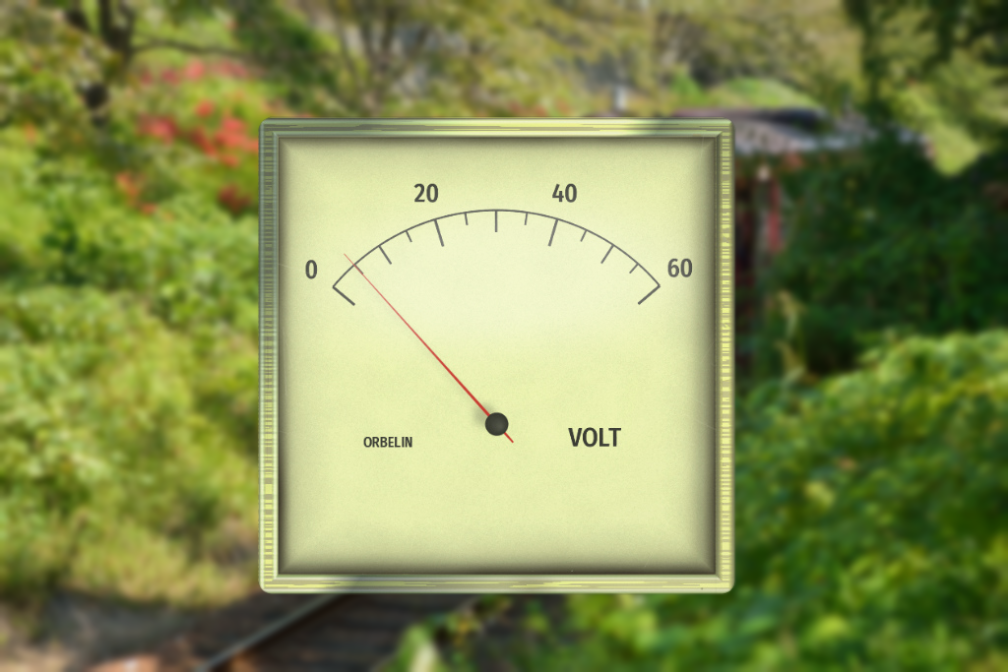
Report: 5; V
